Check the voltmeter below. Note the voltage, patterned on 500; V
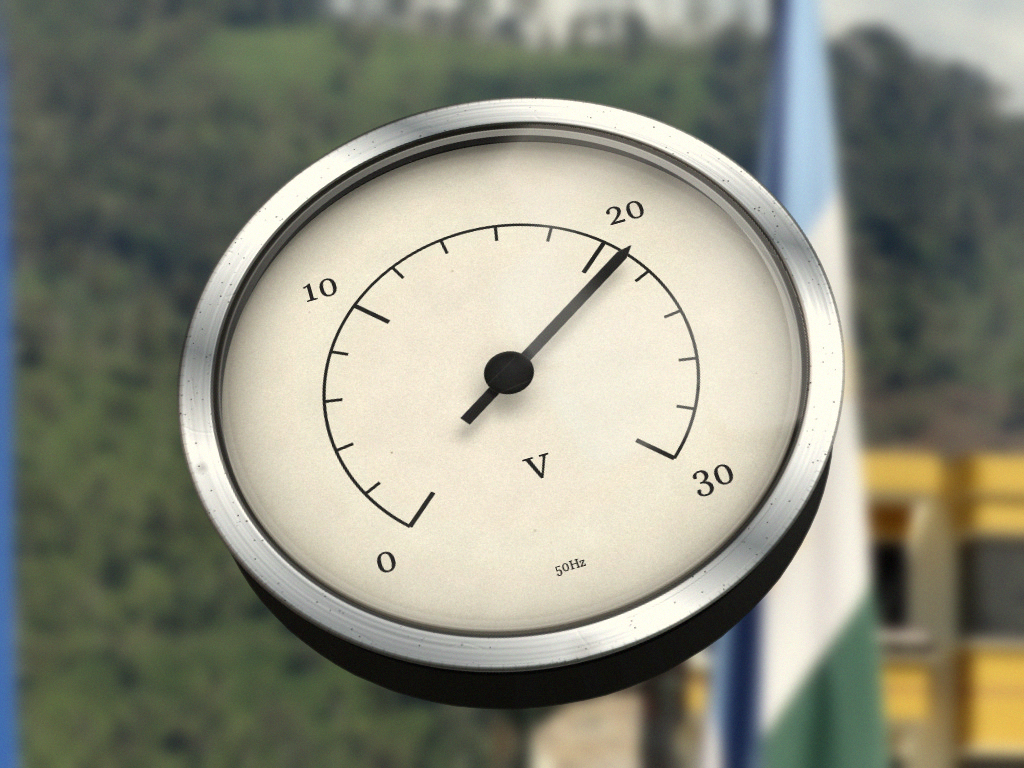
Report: 21; V
